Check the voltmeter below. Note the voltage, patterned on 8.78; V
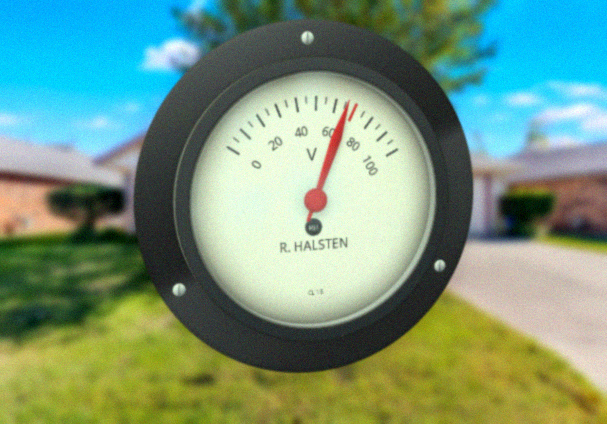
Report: 65; V
